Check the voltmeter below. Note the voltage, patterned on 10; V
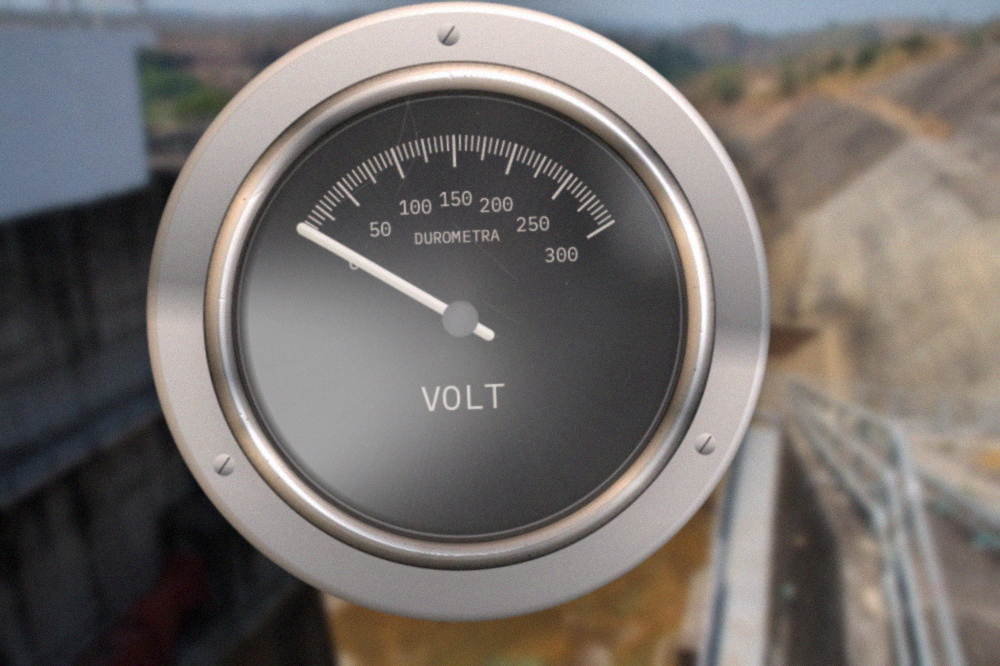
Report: 5; V
